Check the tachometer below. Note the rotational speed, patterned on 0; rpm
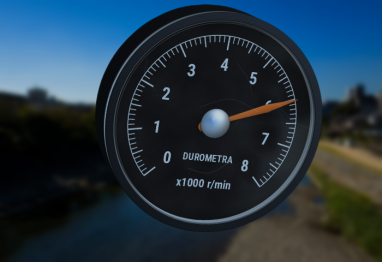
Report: 6000; rpm
